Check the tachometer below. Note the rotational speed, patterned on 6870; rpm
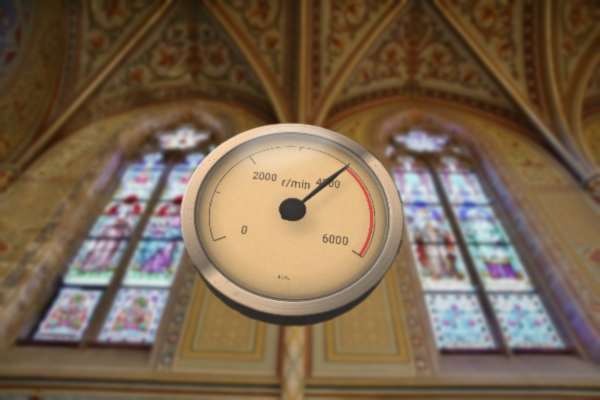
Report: 4000; rpm
